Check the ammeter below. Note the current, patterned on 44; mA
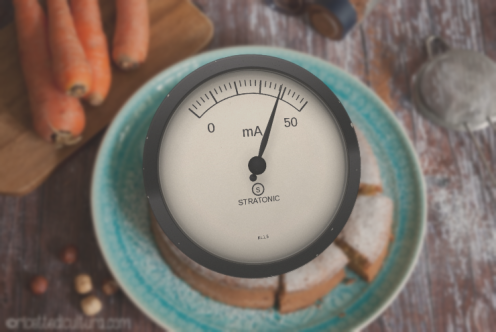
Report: 38; mA
